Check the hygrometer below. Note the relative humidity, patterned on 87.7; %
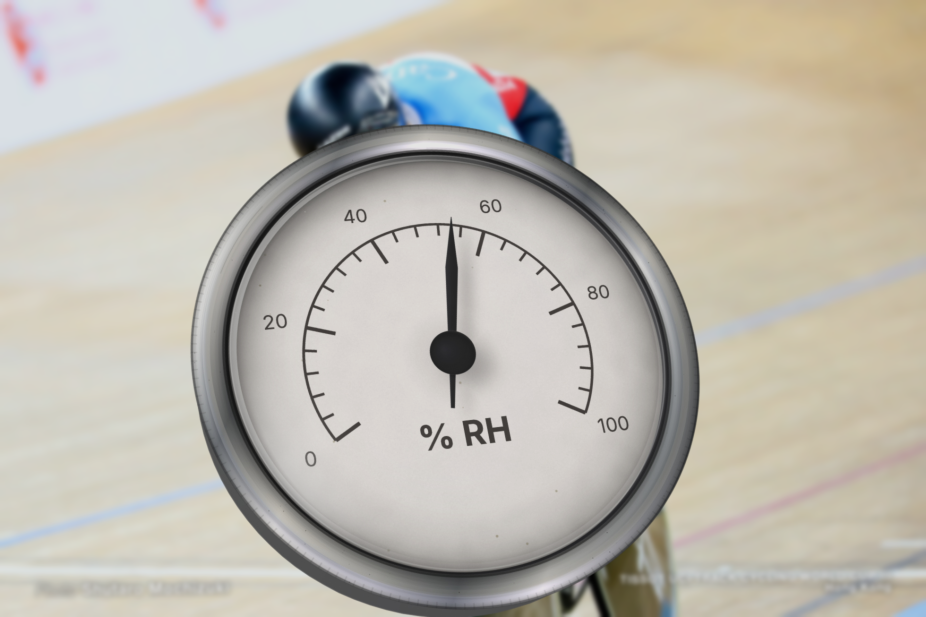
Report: 54; %
